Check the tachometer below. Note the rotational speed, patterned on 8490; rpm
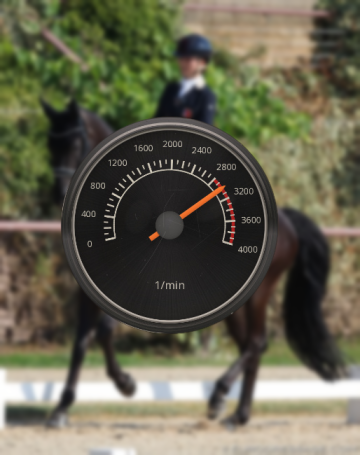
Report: 3000; rpm
